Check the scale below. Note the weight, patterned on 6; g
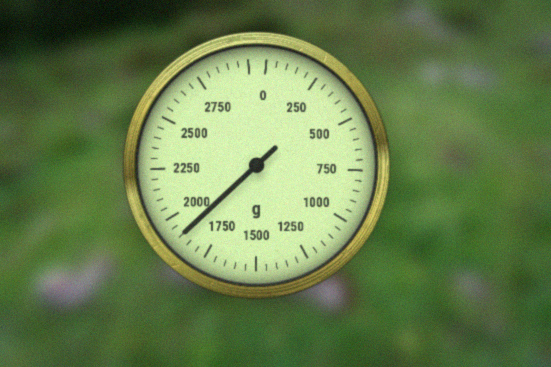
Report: 1900; g
